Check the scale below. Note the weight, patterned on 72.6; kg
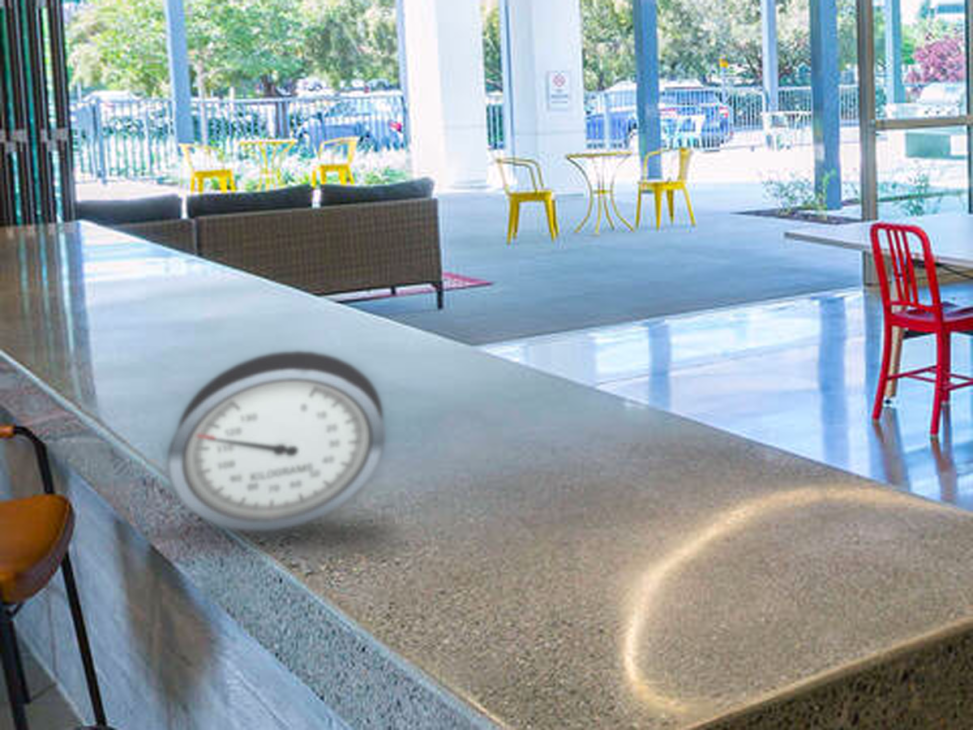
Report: 115; kg
